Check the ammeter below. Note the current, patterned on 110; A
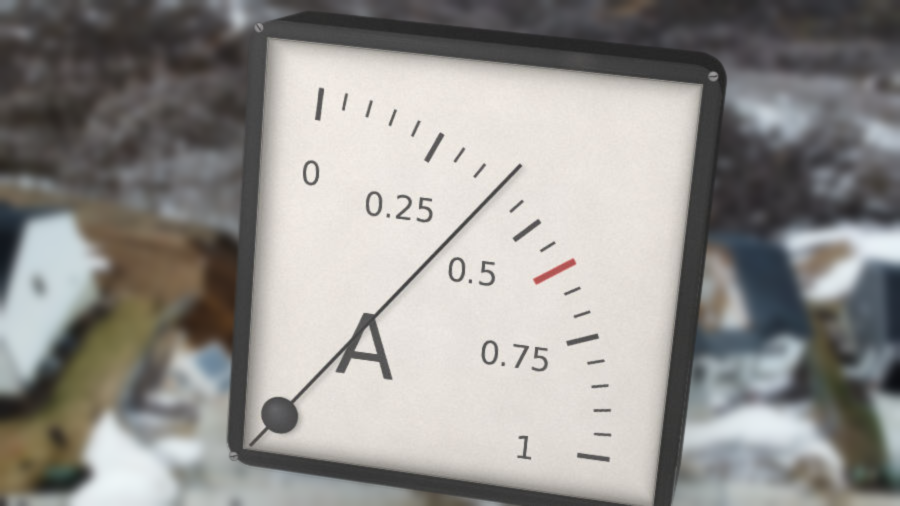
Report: 0.4; A
